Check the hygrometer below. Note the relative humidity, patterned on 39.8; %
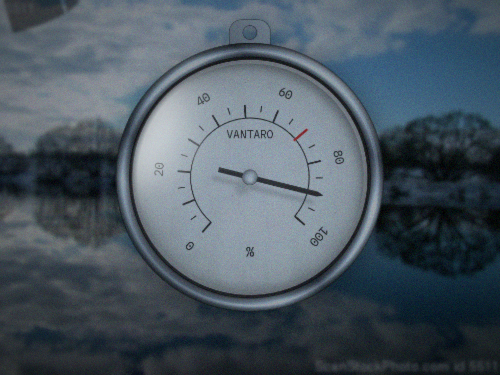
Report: 90; %
